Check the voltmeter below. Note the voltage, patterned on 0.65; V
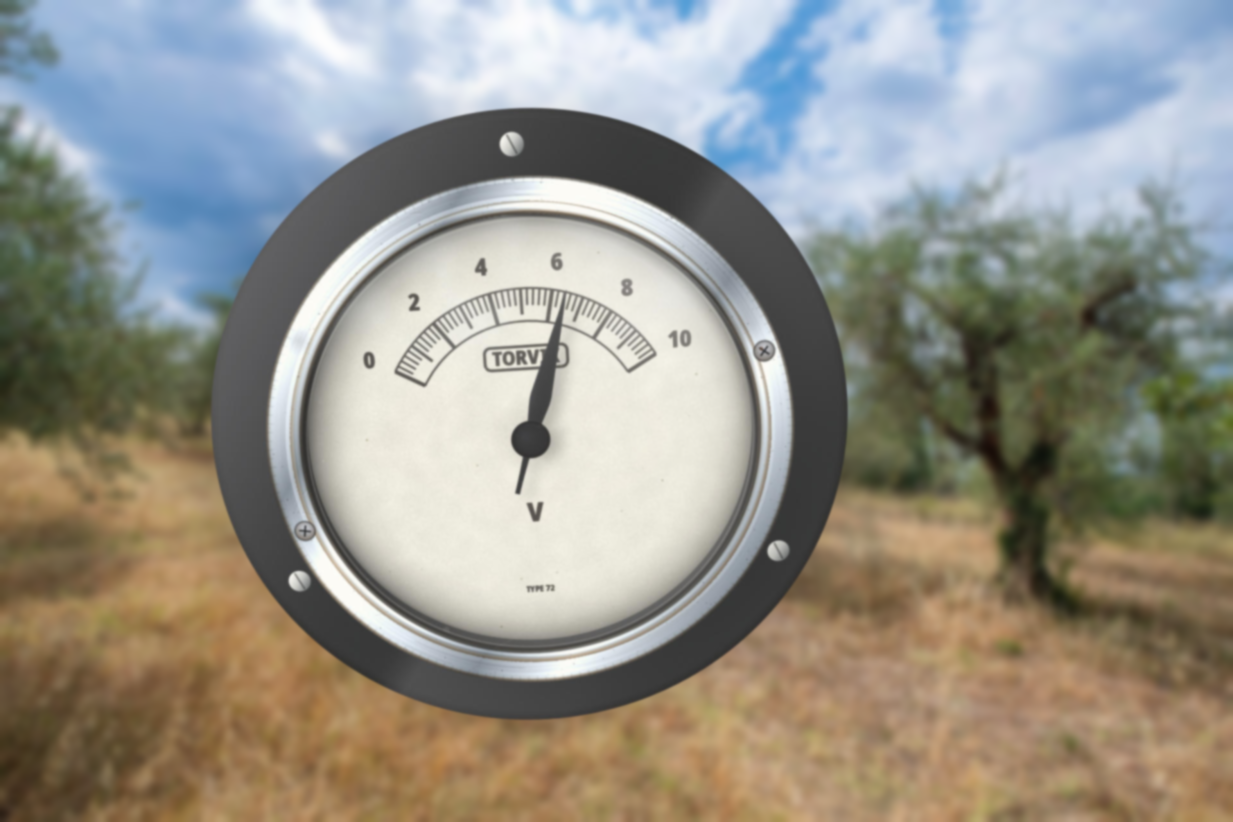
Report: 6.4; V
